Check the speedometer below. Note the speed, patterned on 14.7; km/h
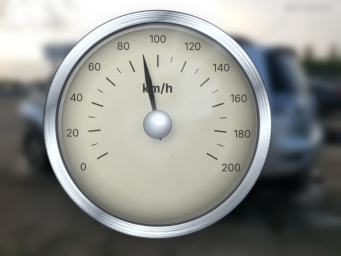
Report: 90; km/h
